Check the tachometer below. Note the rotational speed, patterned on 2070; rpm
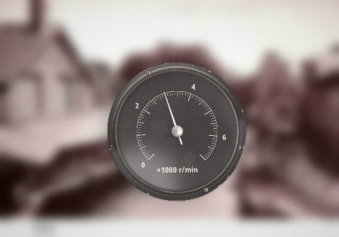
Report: 3000; rpm
